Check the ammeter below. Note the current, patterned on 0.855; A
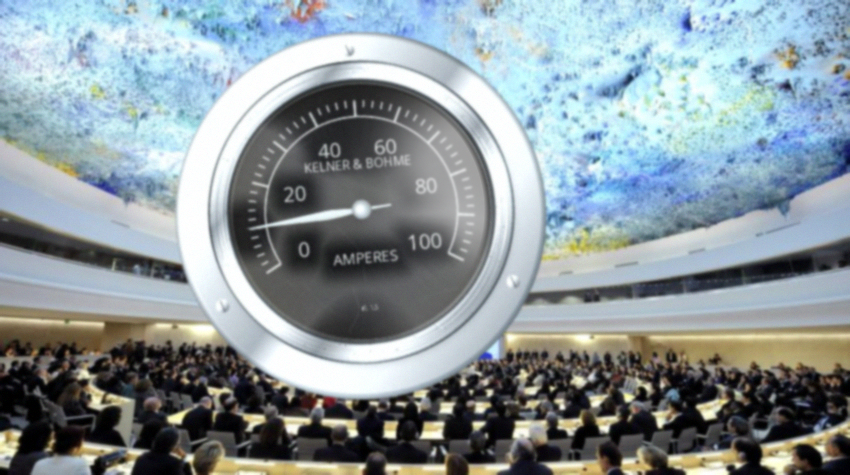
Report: 10; A
